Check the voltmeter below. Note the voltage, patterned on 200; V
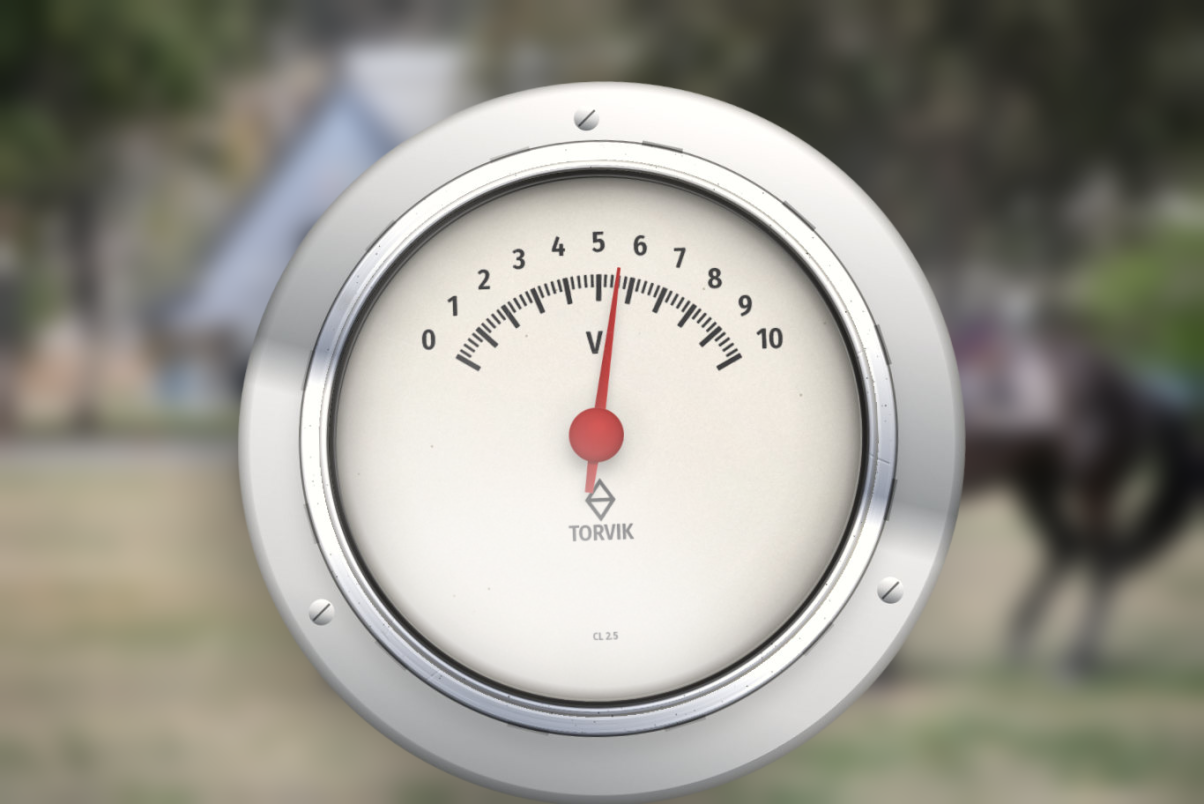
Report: 5.6; V
